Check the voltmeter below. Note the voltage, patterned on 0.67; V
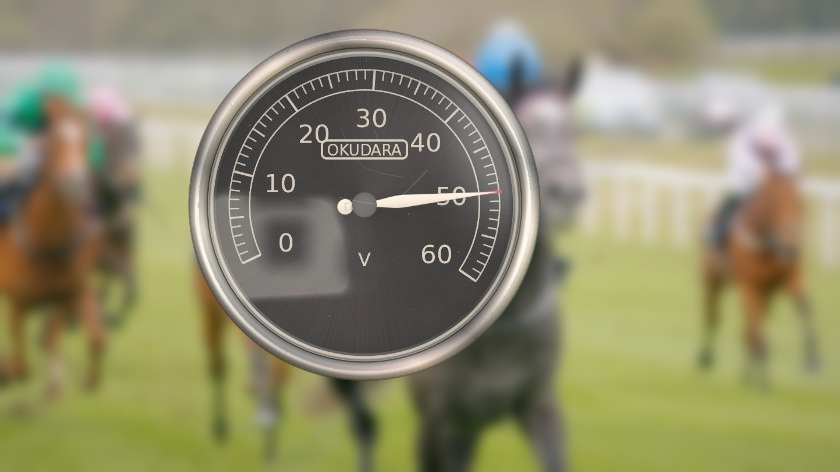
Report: 50; V
